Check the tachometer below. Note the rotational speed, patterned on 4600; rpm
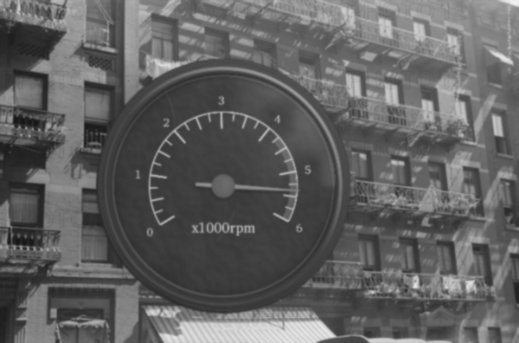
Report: 5375; rpm
